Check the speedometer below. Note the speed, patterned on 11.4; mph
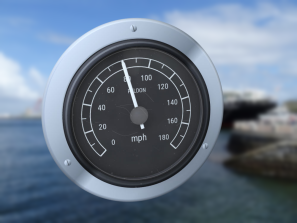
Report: 80; mph
